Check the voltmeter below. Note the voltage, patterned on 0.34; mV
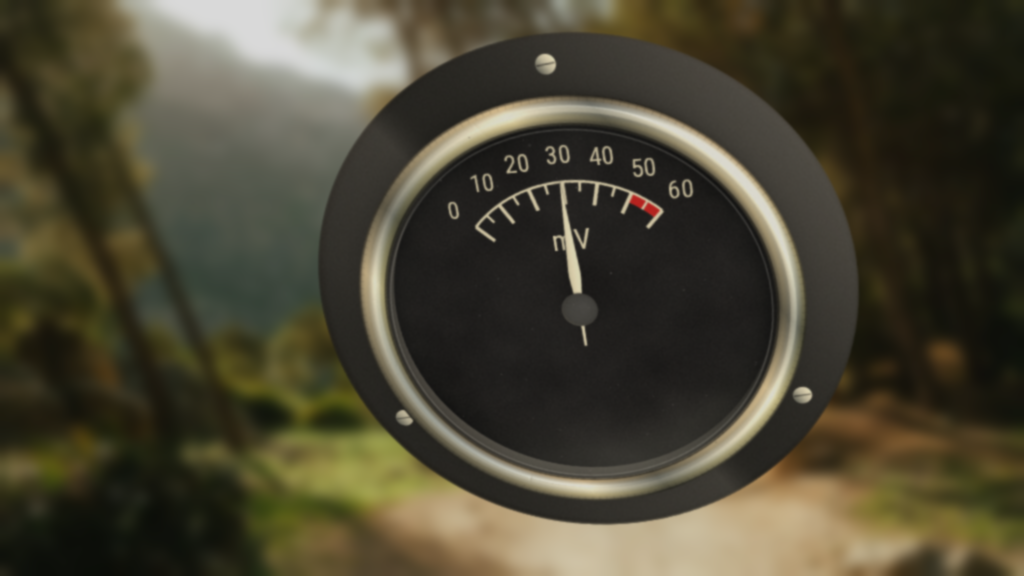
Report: 30; mV
